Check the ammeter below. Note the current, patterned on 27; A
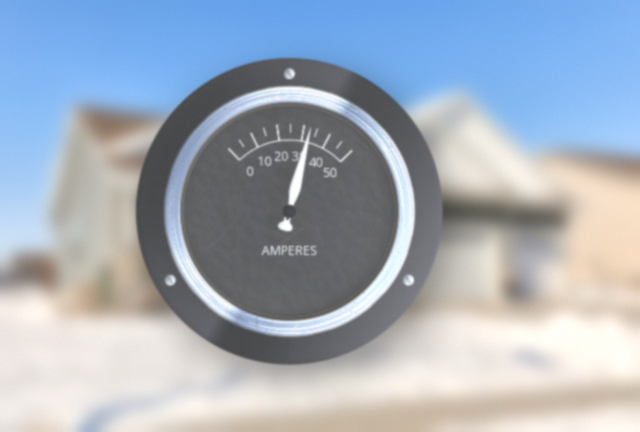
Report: 32.5; A
